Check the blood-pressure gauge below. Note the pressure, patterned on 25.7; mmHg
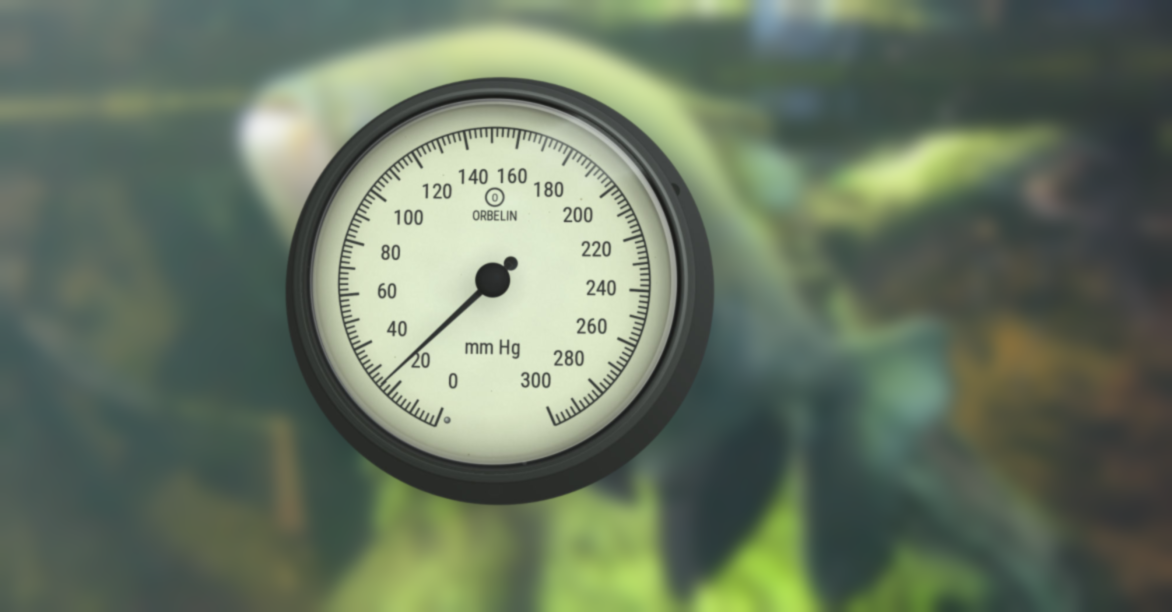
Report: 24; mmHg
